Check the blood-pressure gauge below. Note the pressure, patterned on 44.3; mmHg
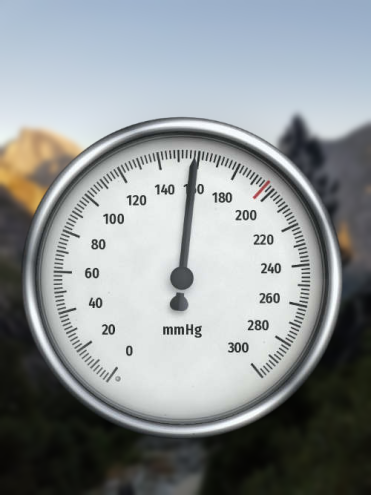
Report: 158; mmHg
